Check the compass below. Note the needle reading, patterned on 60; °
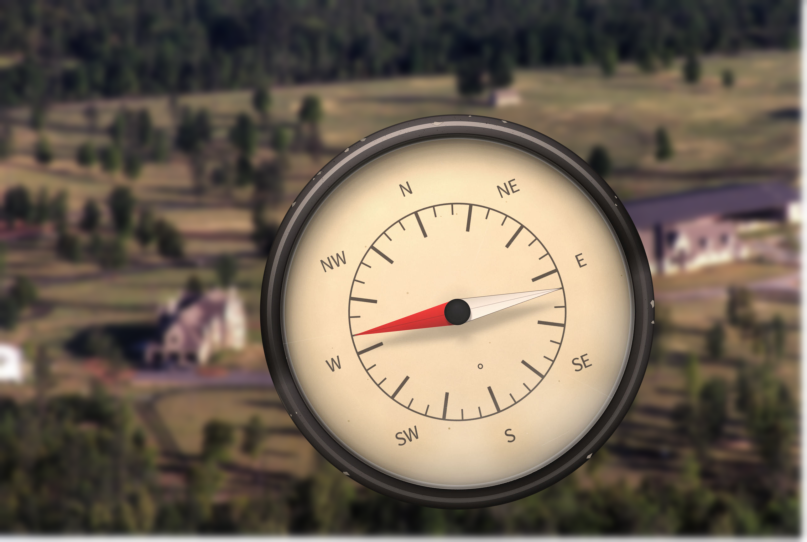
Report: 280; °
